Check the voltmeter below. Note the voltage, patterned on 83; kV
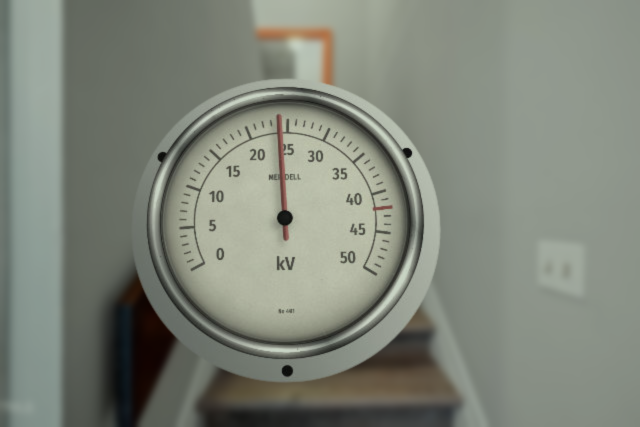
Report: 24; kV
